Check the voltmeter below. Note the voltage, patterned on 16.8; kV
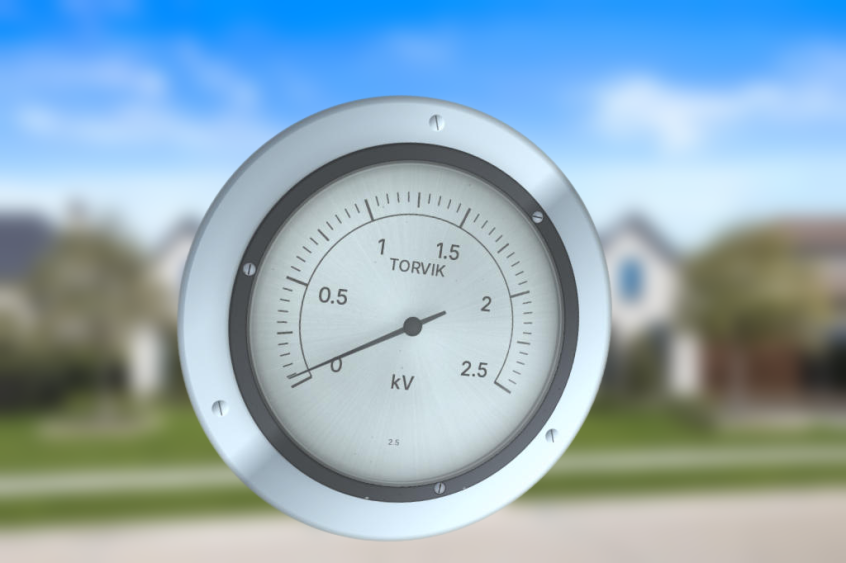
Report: 0.05; kV
